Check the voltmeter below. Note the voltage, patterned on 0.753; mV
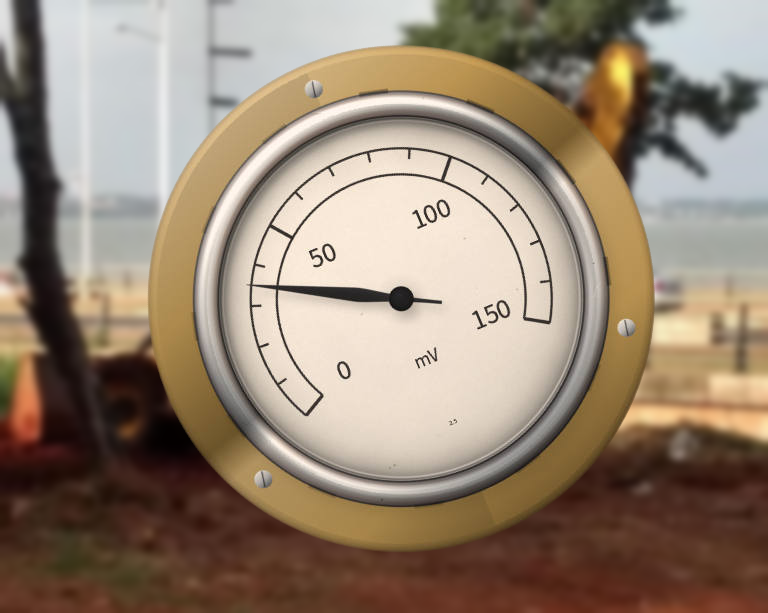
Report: 35; mV
